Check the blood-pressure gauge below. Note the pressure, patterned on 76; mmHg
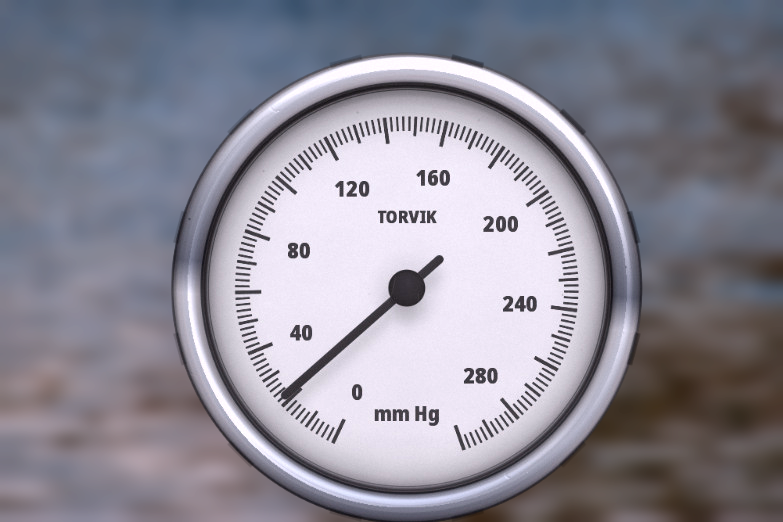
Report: 22; mmHg
